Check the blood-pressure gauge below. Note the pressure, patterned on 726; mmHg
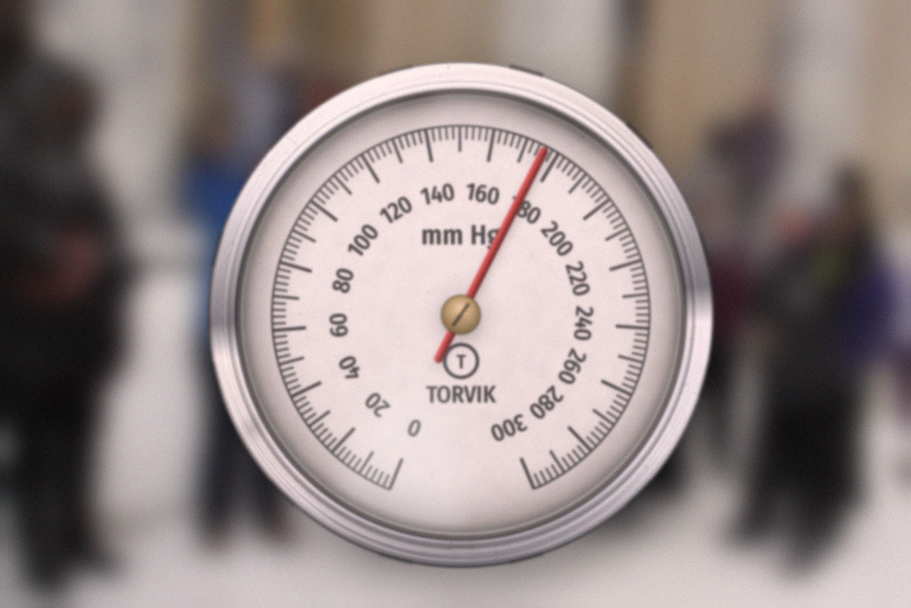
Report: 176; mmHg
